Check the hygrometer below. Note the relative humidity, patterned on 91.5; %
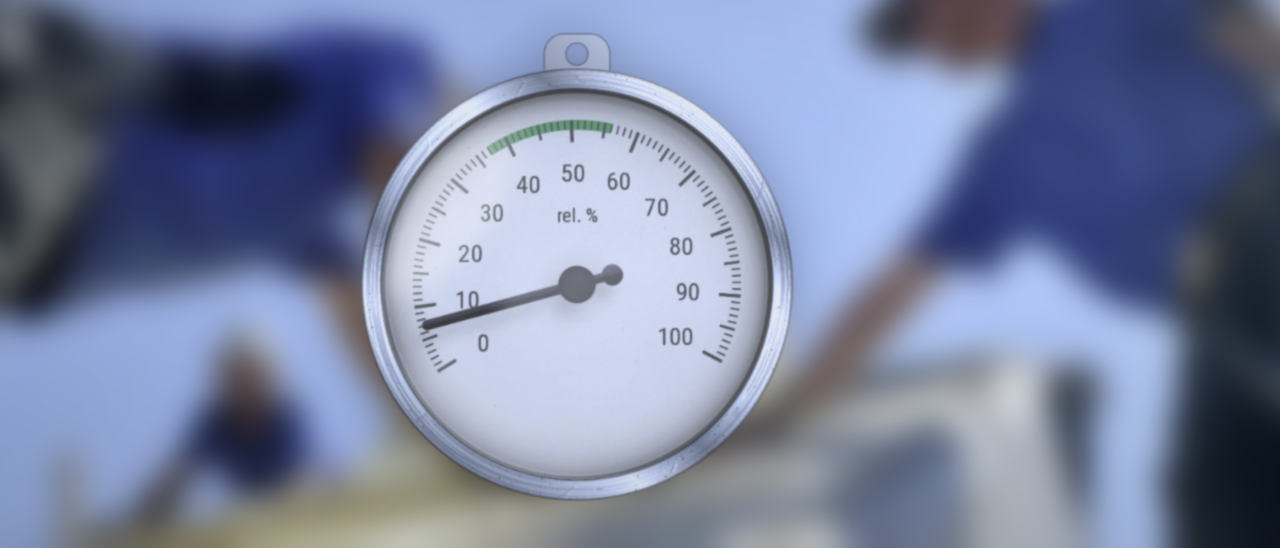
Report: 7; %
